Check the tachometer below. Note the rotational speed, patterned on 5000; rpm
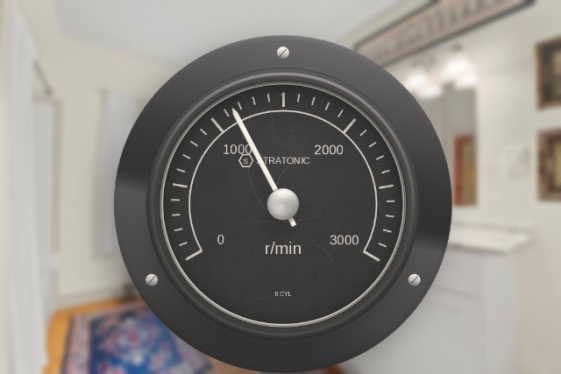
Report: 1150; rpm
